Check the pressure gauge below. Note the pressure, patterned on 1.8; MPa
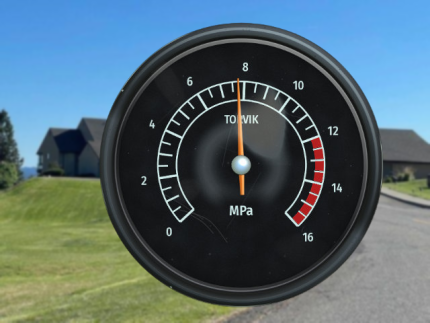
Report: 7.75; MPa
